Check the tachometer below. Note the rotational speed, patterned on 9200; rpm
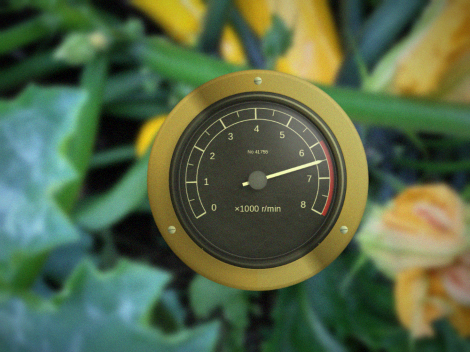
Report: 6500; rpm
